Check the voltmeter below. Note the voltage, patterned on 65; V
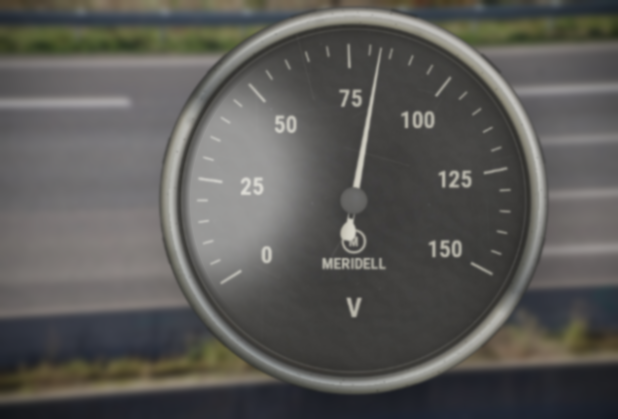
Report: 82.5; V
